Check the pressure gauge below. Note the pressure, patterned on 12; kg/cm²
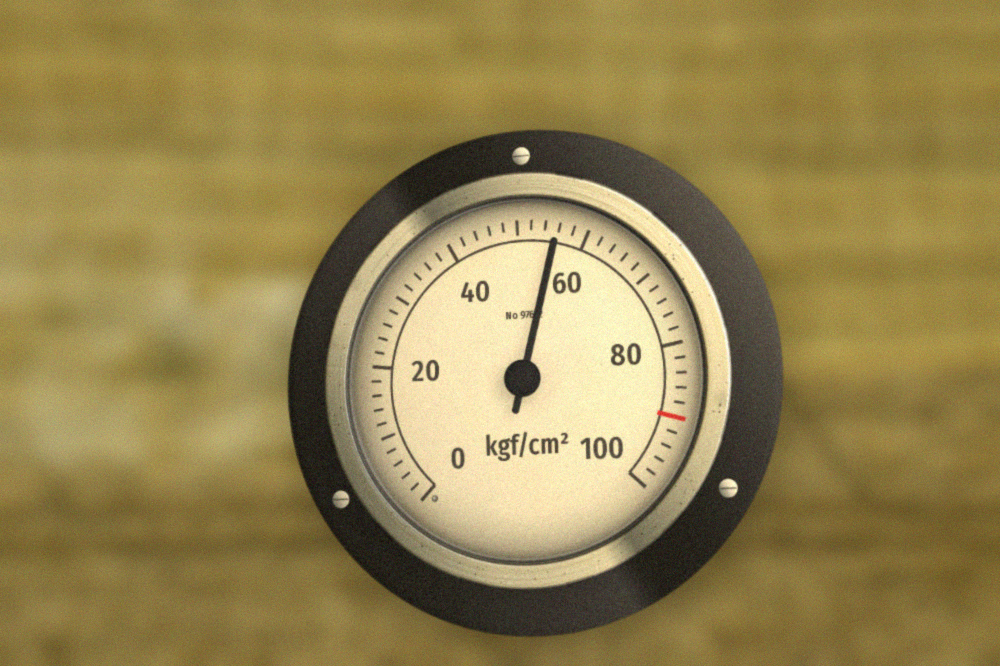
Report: 56; kg/cm²
